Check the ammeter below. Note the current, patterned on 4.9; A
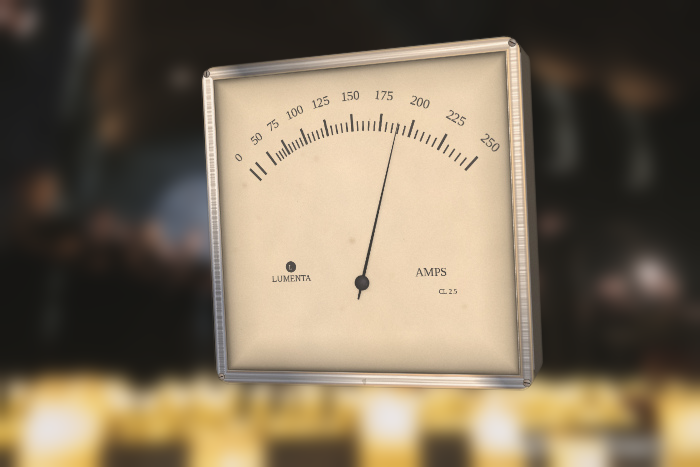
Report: 190; A
